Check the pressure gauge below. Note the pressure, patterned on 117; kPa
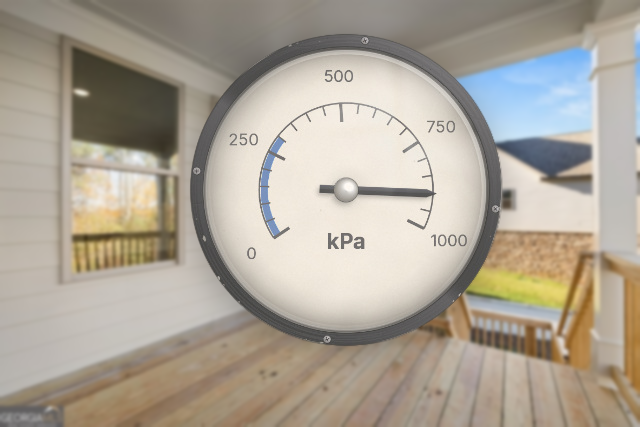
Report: 900; kPa
